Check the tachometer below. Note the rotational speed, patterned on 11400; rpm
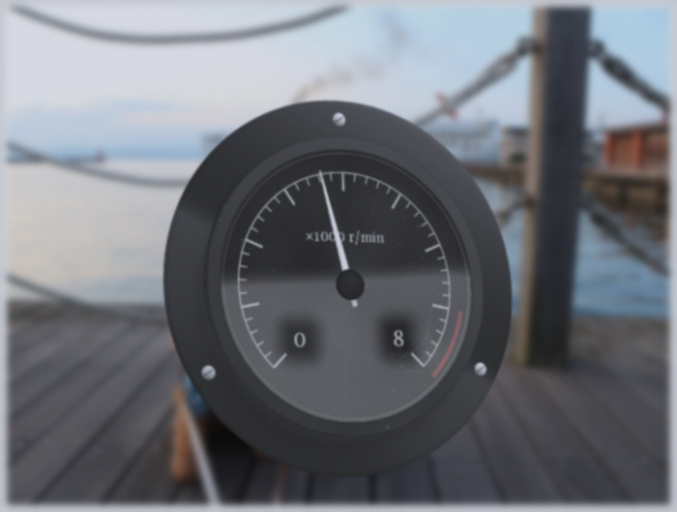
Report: 3600; rpm
